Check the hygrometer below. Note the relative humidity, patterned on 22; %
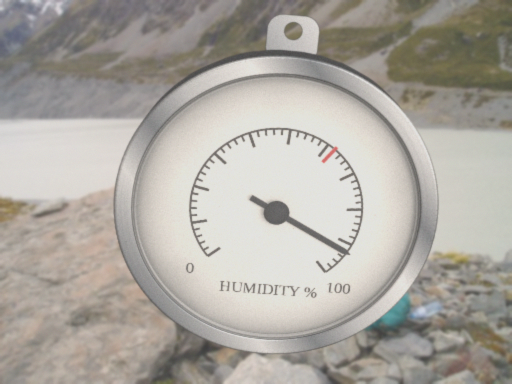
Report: 92; %
